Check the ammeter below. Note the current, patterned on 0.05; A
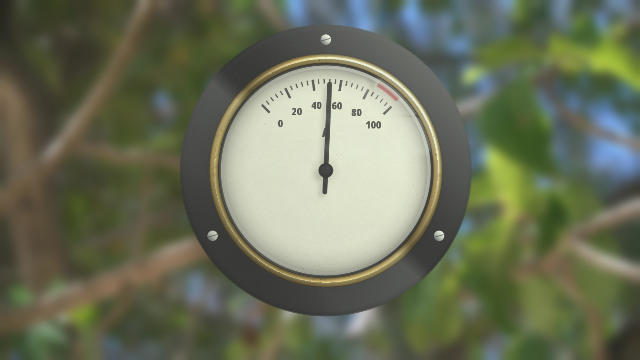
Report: 52; A
